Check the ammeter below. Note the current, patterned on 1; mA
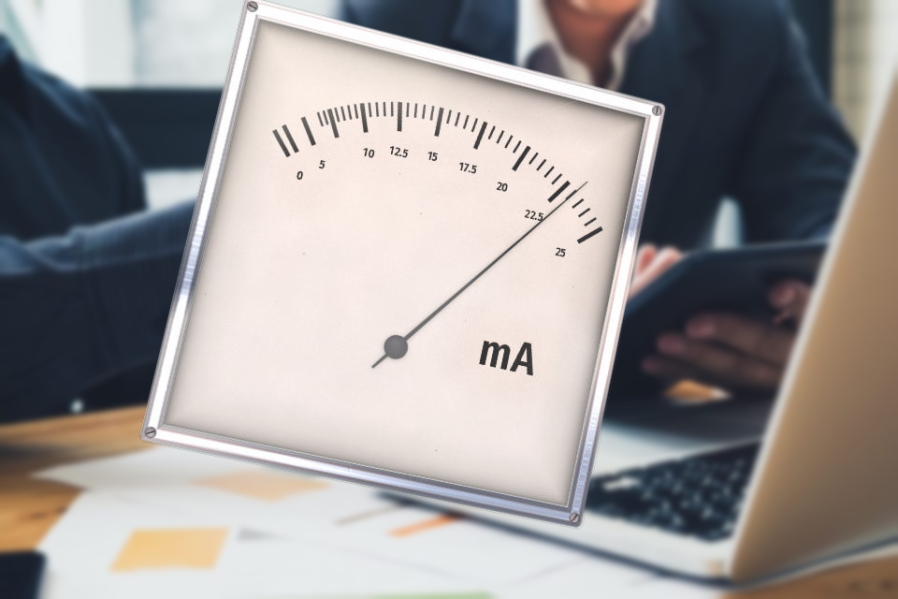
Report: 23; mA
